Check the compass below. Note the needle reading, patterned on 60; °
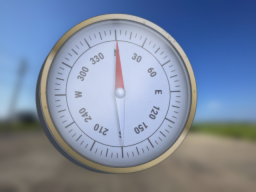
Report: 0; °
